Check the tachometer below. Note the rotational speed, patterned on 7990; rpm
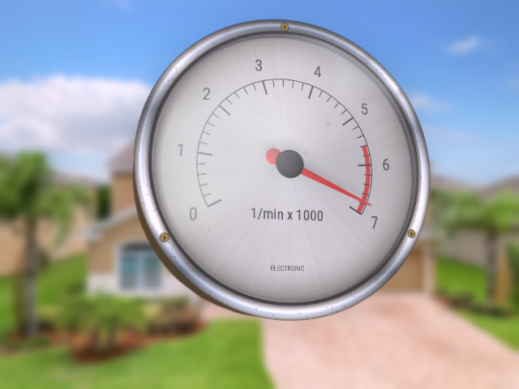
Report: 6800; rpm
